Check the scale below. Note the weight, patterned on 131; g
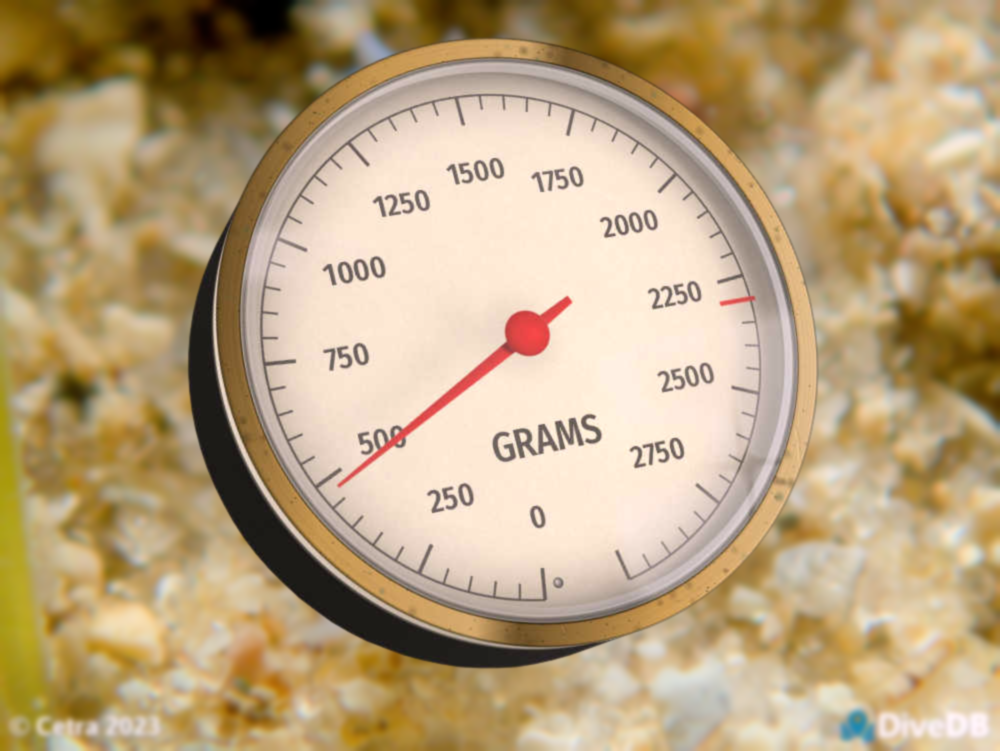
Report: 475; g
